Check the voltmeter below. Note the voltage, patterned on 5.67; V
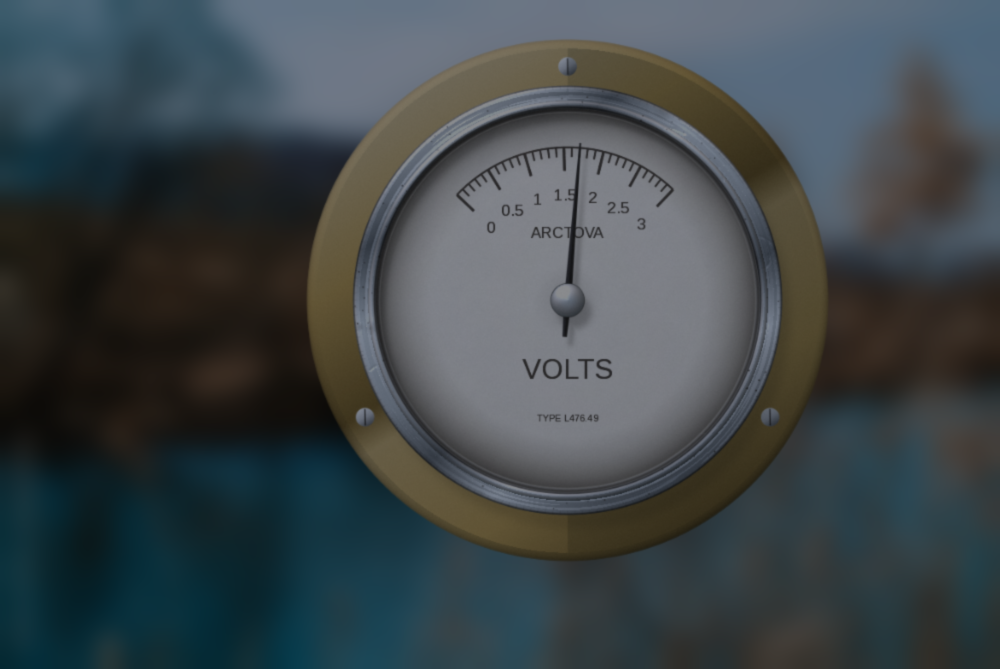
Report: 1.7; V
